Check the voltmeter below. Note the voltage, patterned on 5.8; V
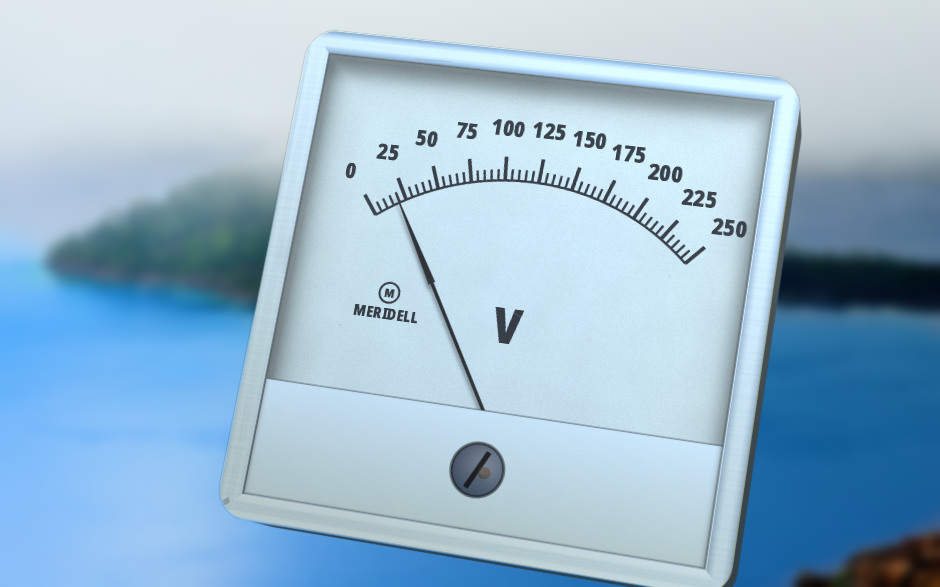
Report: 20; V
